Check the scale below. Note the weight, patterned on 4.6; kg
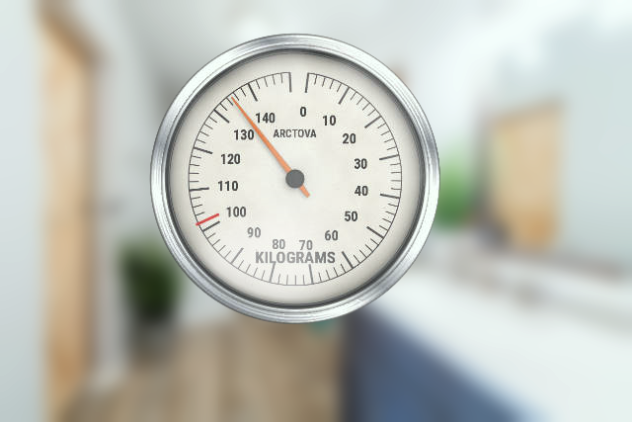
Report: 135; kg
